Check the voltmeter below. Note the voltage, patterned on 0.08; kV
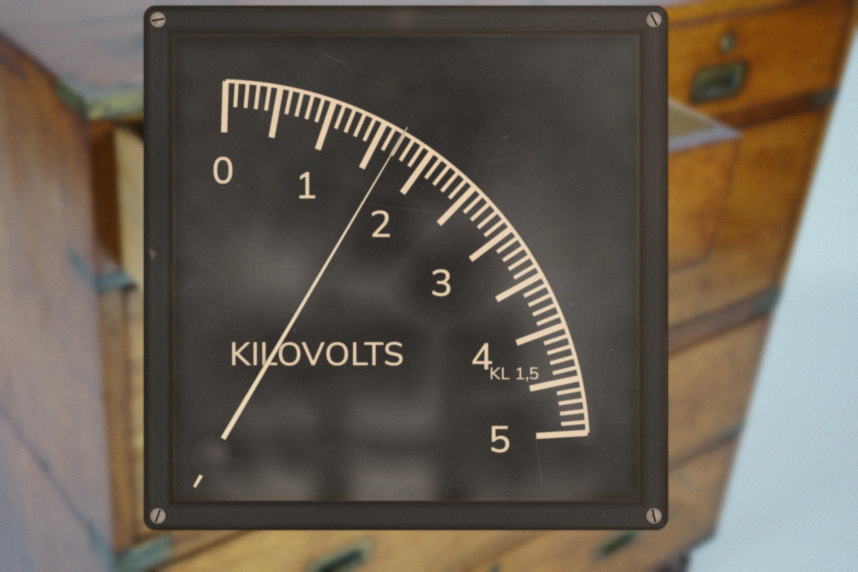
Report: 1.7; kV
